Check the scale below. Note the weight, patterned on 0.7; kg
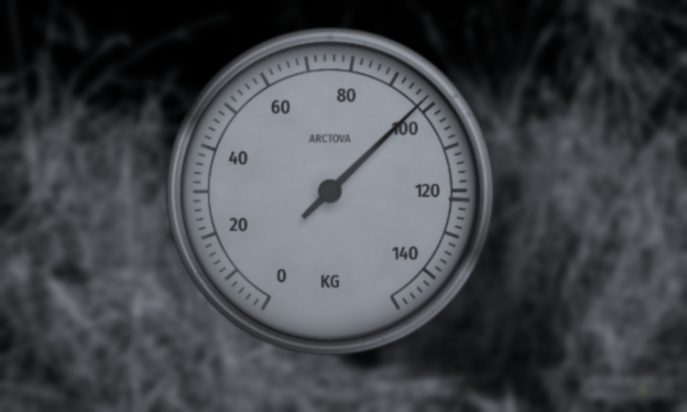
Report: 98; kg
